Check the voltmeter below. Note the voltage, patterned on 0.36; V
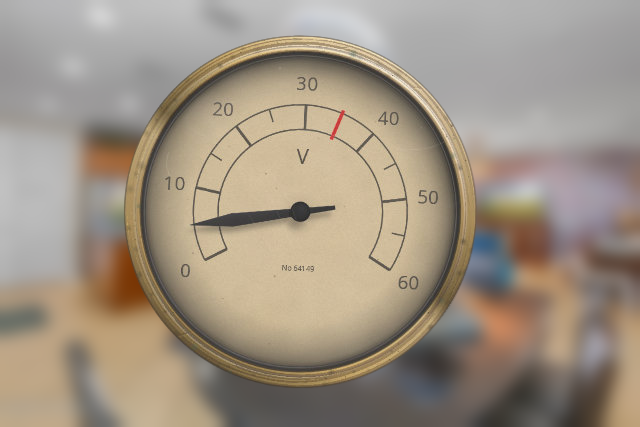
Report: 5; V
